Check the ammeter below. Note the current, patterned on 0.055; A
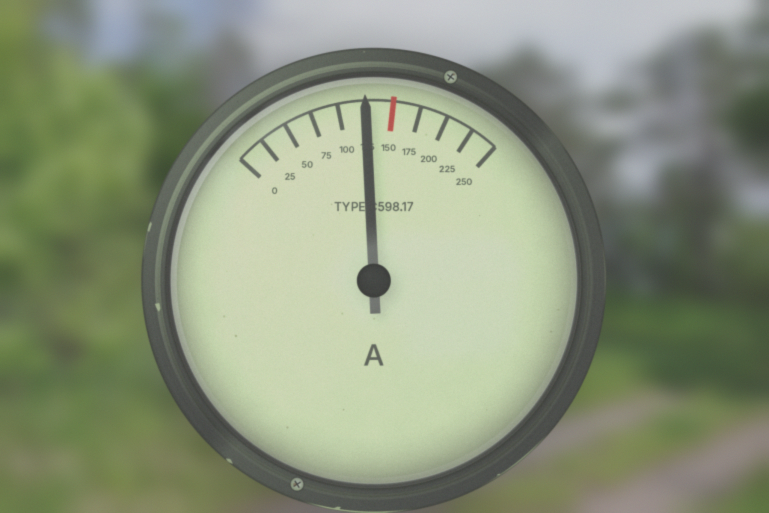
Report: 125; A
